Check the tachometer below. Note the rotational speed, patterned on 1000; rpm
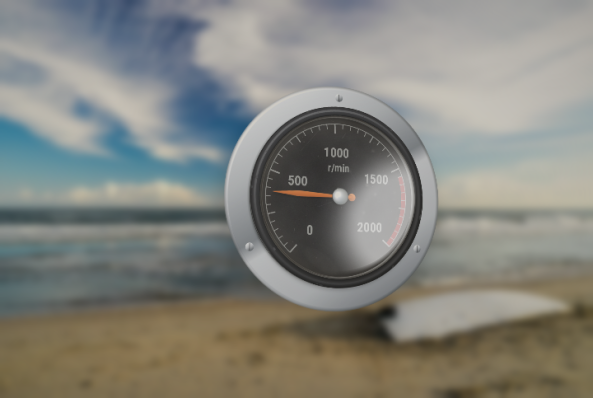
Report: 375; rpm
